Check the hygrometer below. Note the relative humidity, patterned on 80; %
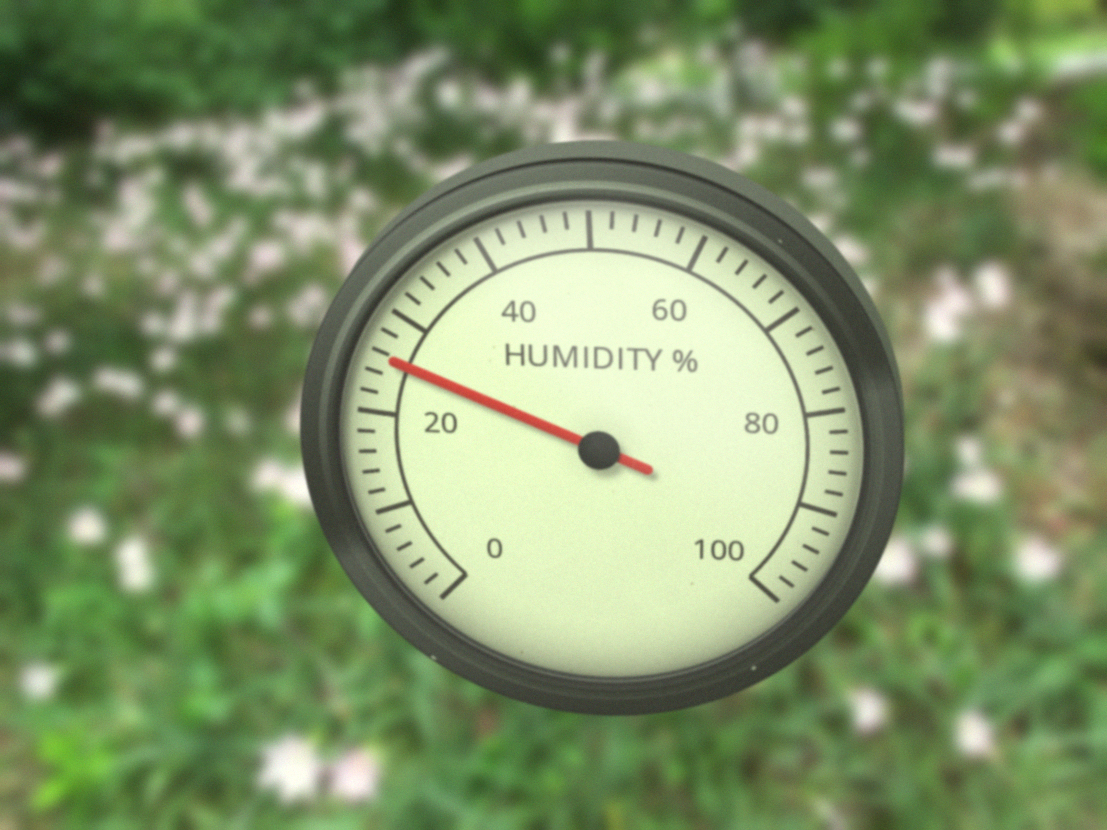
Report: 26; %
